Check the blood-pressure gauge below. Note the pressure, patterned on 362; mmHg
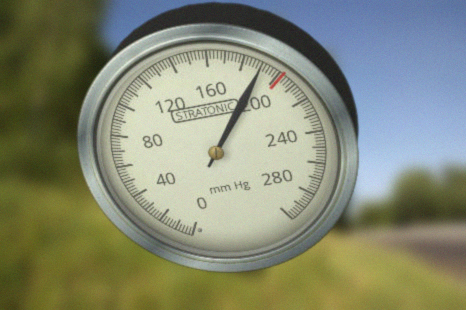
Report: 190; mmHg
